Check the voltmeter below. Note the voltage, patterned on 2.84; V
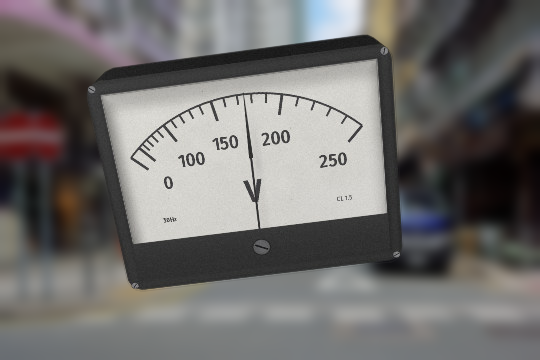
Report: 175; V
